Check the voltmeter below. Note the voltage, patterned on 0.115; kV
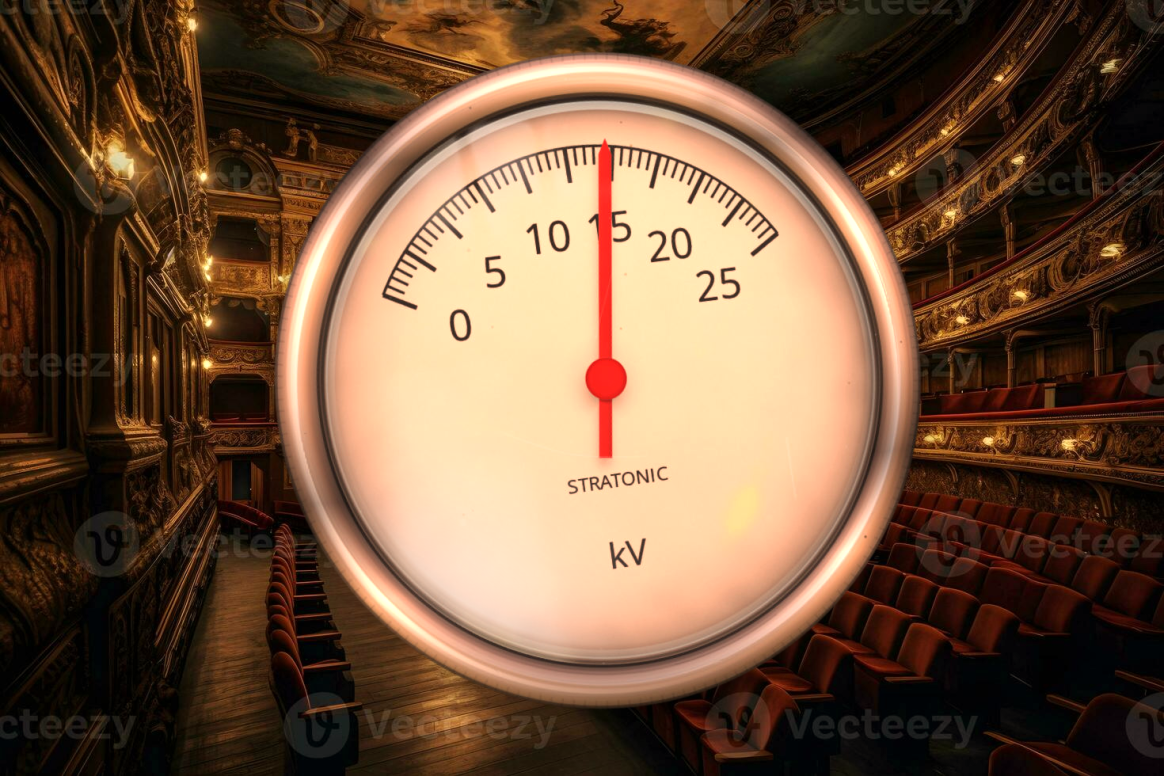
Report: 14.5; kV
